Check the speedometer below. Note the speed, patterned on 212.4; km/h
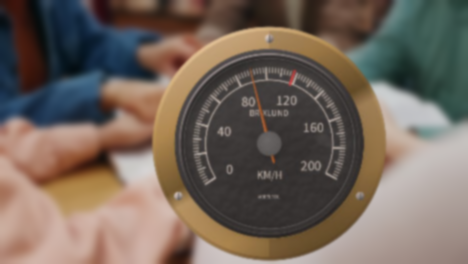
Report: 90; km/h
